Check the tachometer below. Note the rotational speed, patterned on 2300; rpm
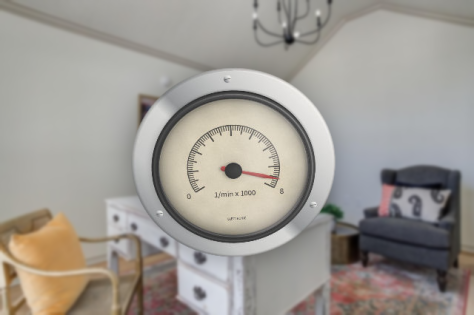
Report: 7500; rpm
